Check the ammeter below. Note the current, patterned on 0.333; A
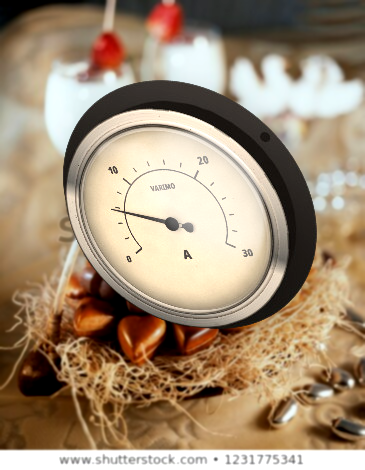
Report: 6; A
